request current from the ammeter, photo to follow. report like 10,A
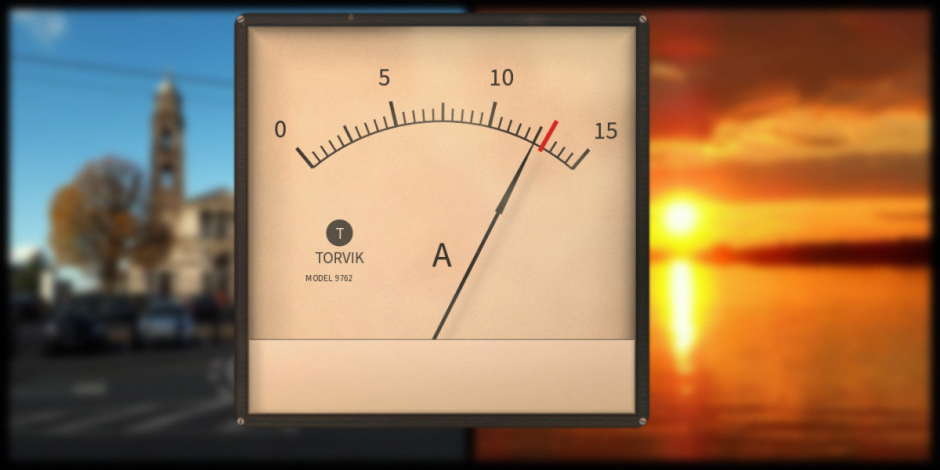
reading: 12.5,A
